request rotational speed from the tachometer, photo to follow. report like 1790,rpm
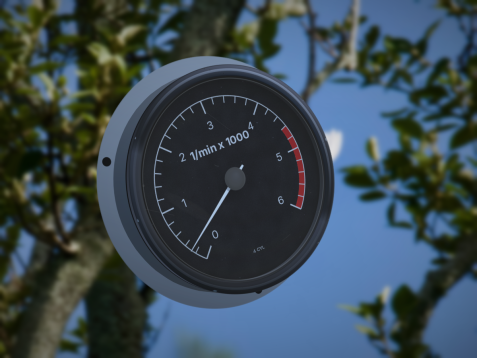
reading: 300,rpm
